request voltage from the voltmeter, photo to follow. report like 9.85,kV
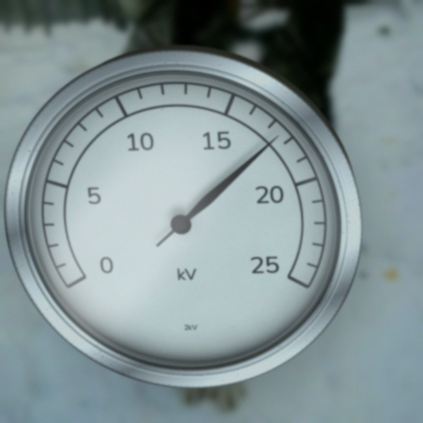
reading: 17.5,kV
